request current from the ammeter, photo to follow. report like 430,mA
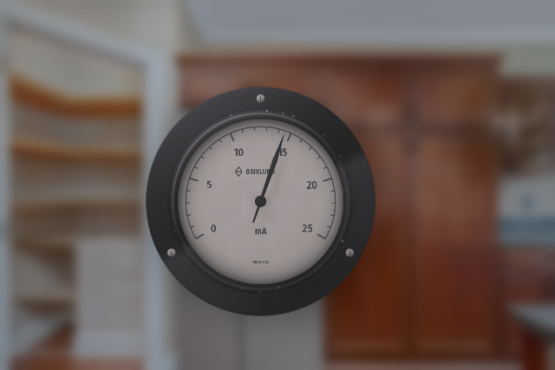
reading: 14.5,mA
